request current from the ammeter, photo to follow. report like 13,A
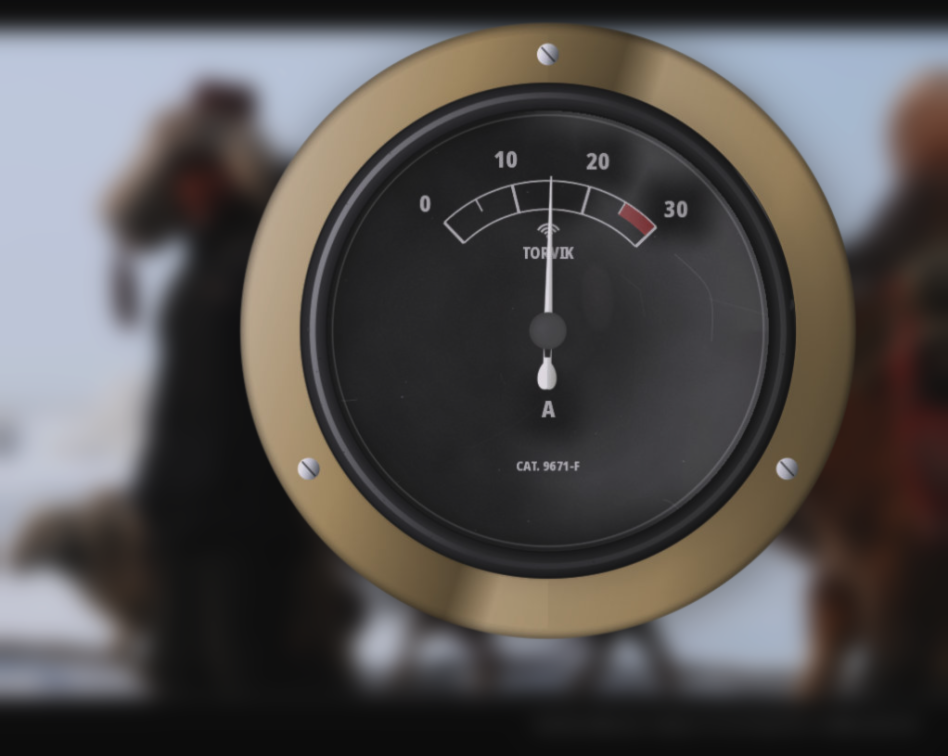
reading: 15,A
